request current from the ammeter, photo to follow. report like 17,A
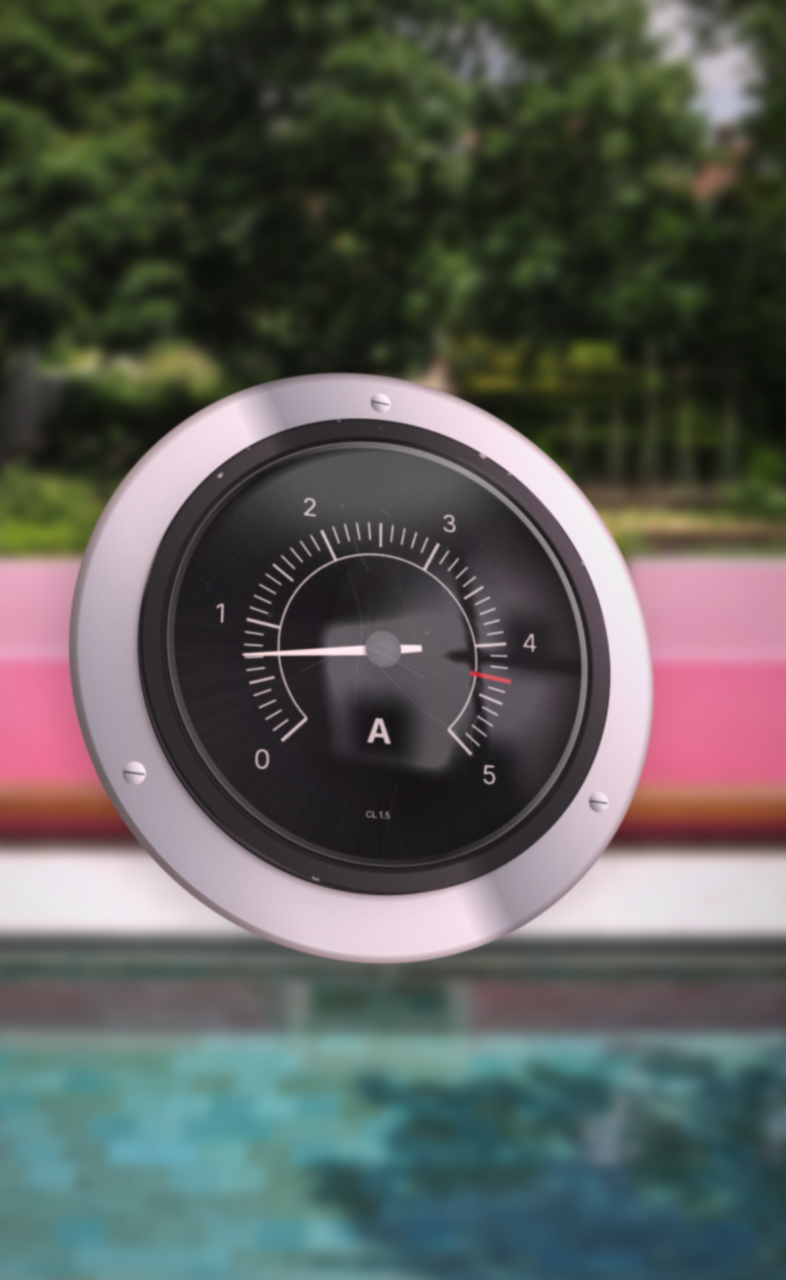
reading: 0.7,A
